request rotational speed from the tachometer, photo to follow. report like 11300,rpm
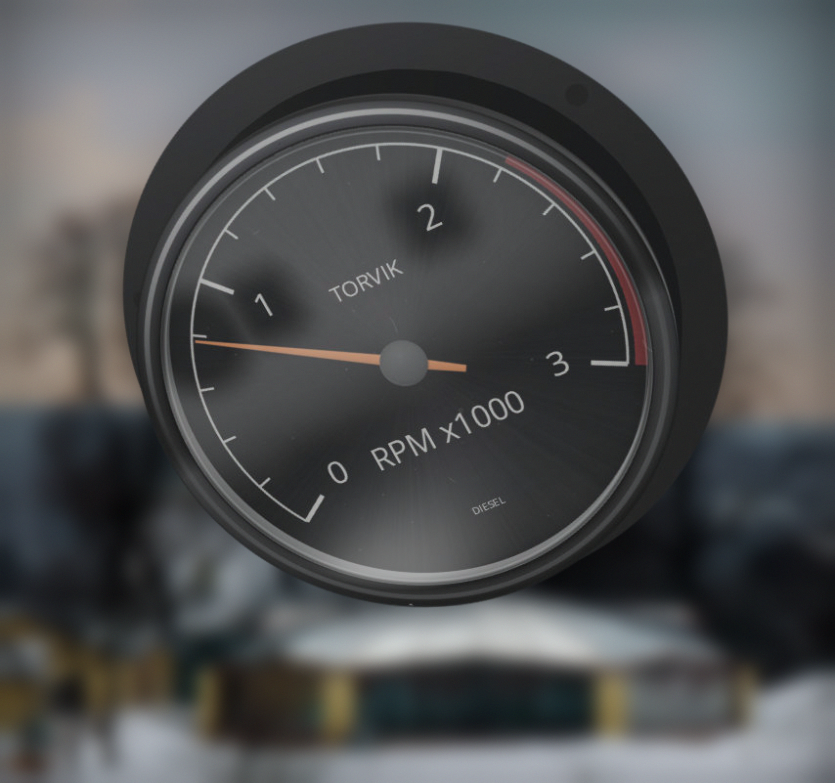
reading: 800,rpm
